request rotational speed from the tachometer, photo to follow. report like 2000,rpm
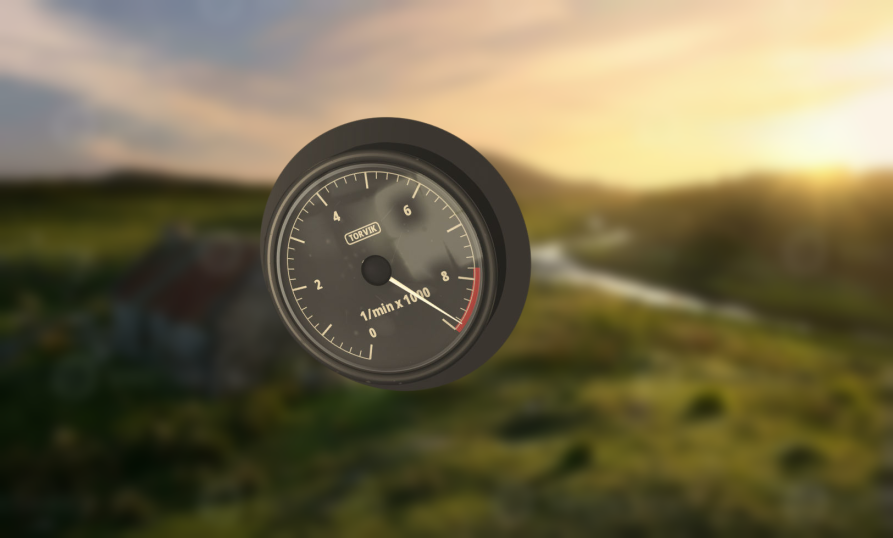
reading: 8800,rpm
